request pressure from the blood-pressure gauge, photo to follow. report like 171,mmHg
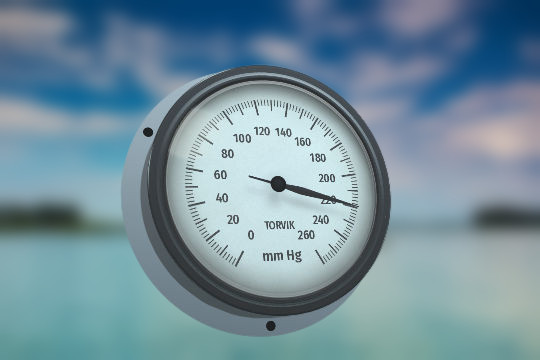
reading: 220,mmHg
